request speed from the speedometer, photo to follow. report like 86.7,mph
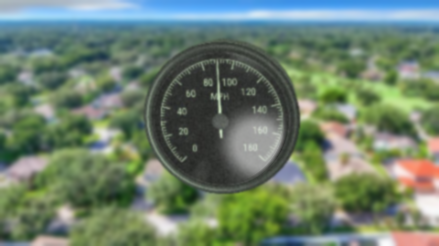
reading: 90,mph
